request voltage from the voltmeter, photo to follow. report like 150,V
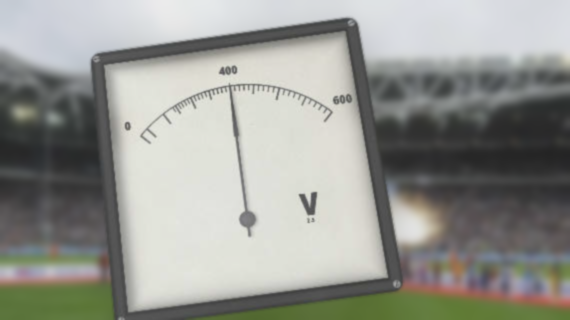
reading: 400,V
